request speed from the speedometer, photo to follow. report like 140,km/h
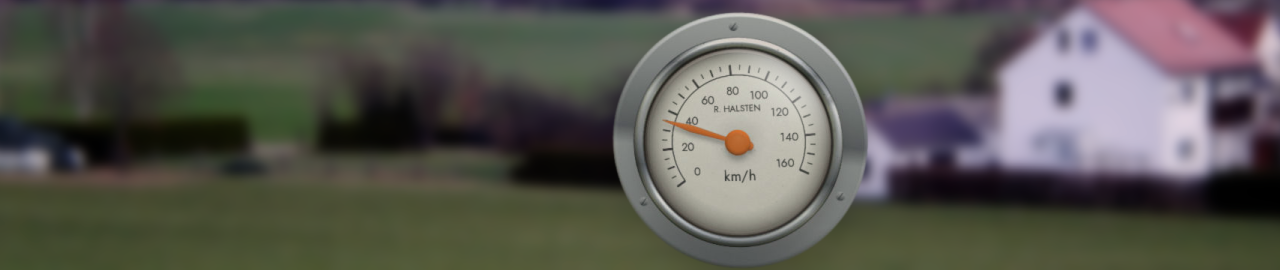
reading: 35,km/h
